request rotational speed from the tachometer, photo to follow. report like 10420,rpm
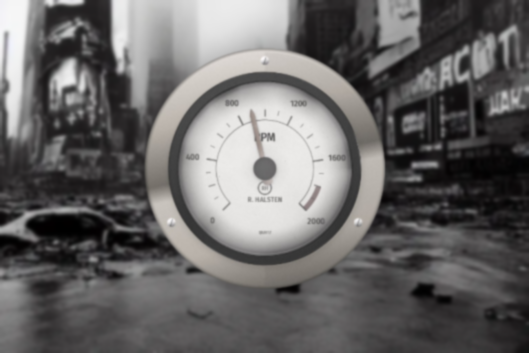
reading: 900,rpm
